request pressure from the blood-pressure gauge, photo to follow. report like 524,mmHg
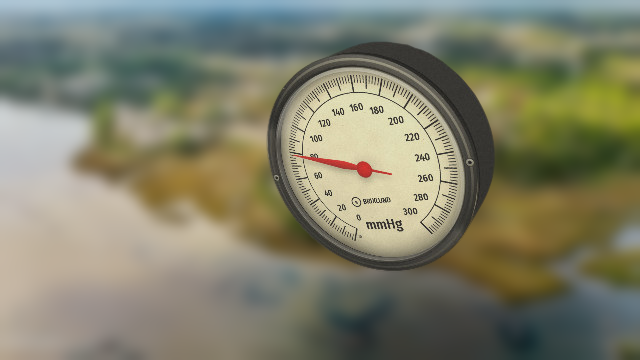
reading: 80,mmHg
